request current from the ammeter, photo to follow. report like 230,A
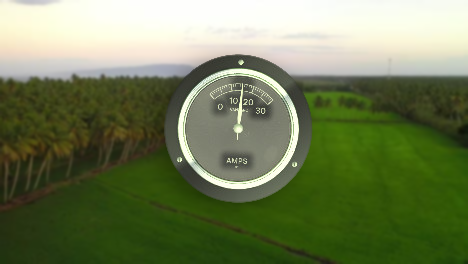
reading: 15,A
